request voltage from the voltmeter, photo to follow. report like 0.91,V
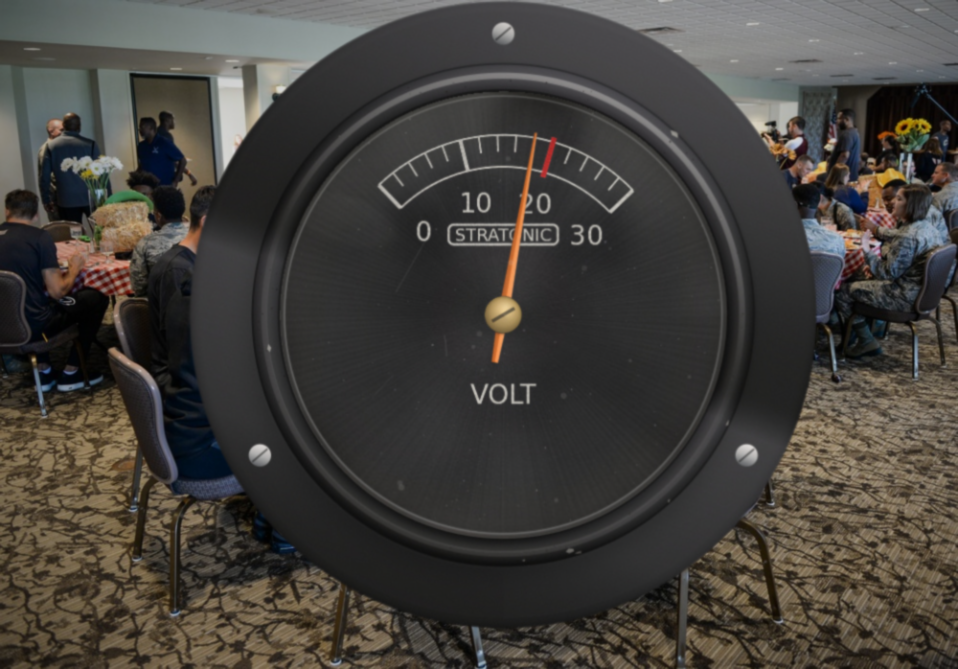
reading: 18,V
